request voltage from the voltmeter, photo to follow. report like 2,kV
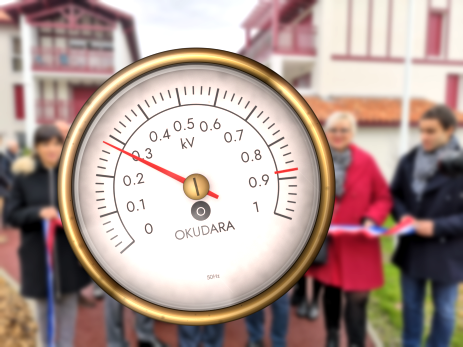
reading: 0.28,kV
